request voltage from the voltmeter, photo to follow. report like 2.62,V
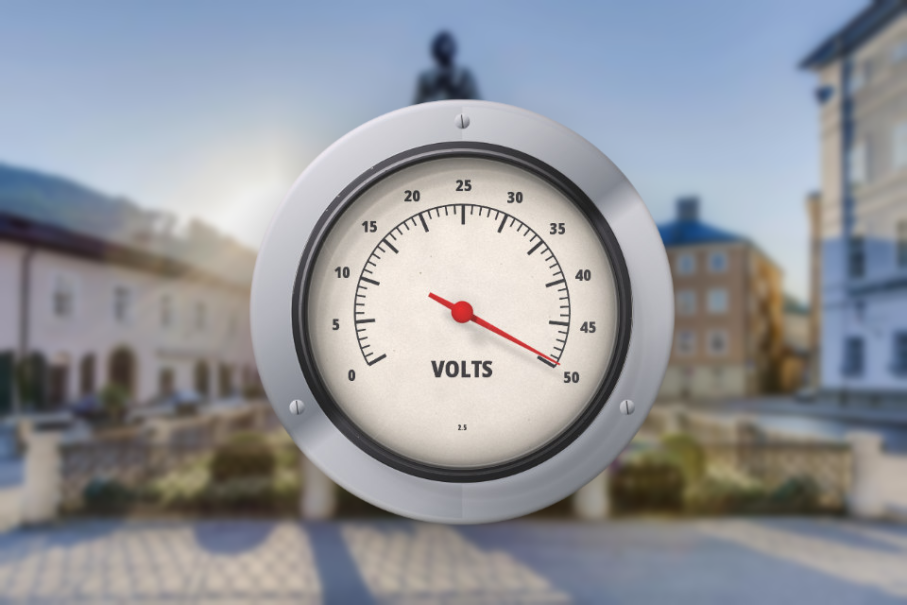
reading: 49.5,V
